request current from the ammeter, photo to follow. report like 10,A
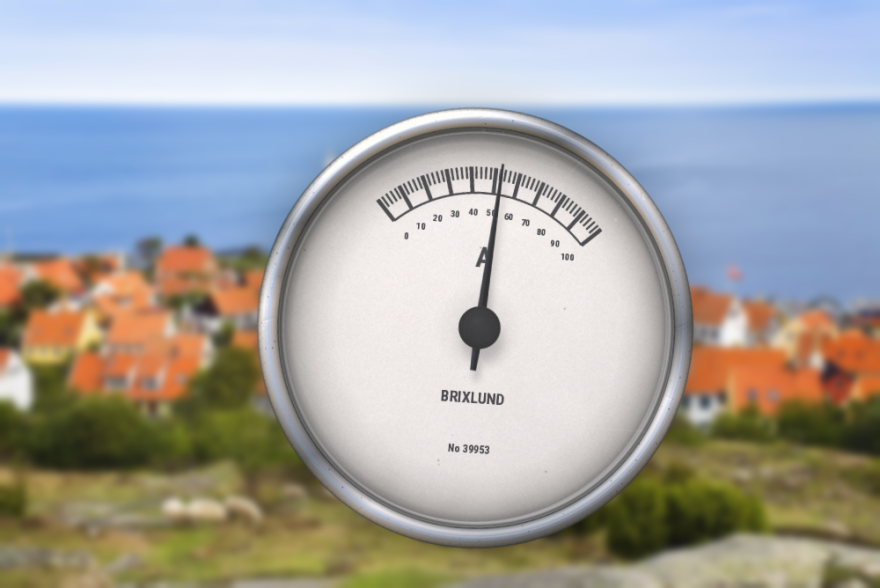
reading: 52,A
